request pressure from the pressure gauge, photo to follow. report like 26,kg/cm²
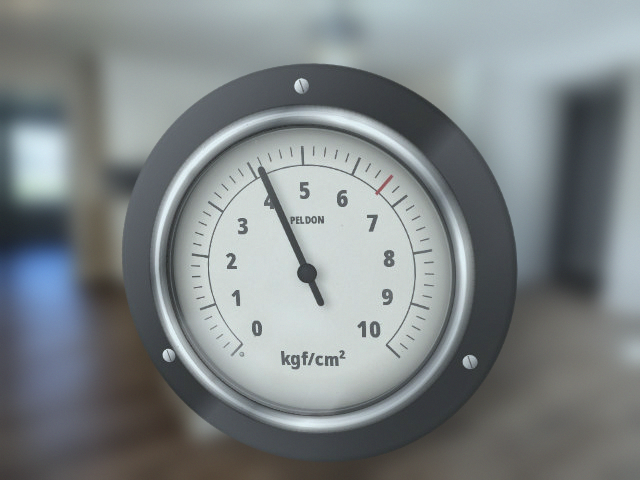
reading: 4.2,kg/cm²
